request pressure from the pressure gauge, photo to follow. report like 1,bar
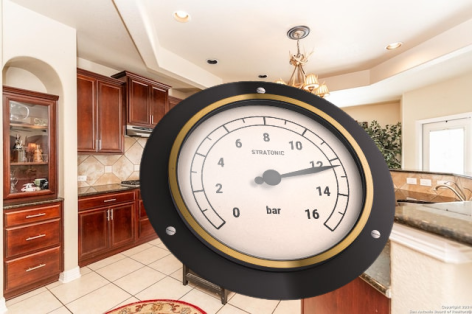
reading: 12.5,bar
